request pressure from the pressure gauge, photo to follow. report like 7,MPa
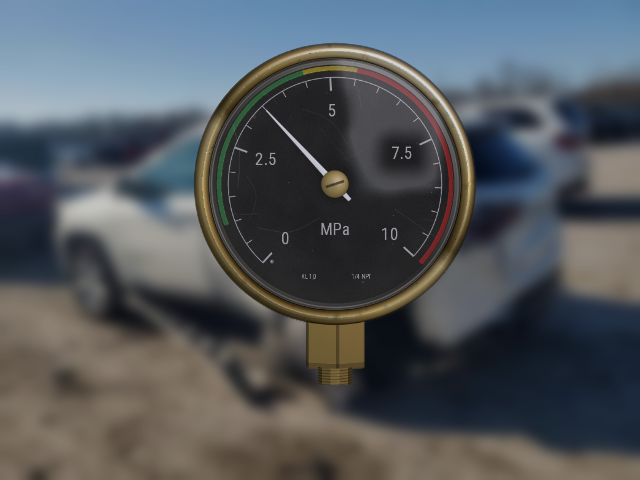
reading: 3.5,MPa
